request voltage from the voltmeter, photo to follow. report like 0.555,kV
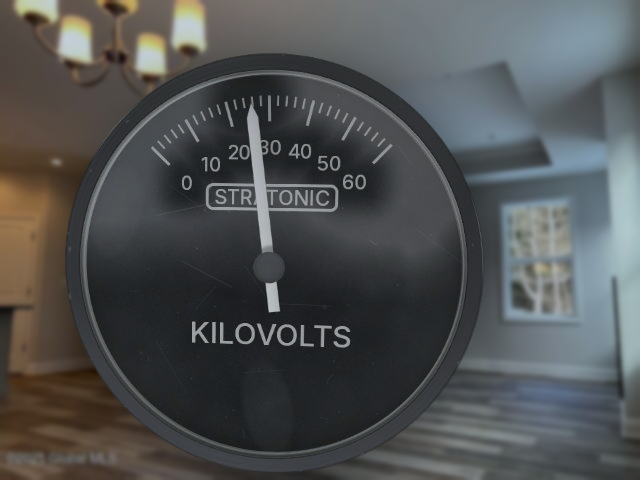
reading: 26,kV
